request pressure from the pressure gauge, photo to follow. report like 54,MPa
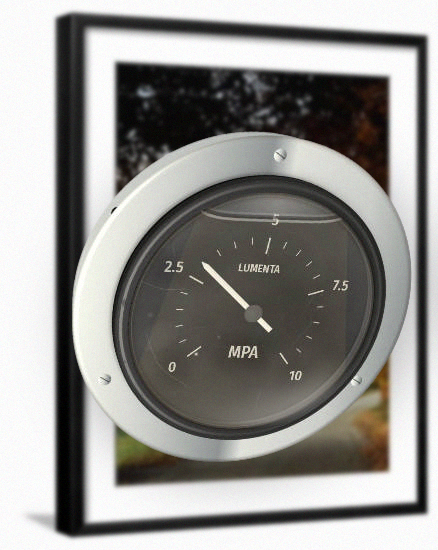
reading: 3,MPa
